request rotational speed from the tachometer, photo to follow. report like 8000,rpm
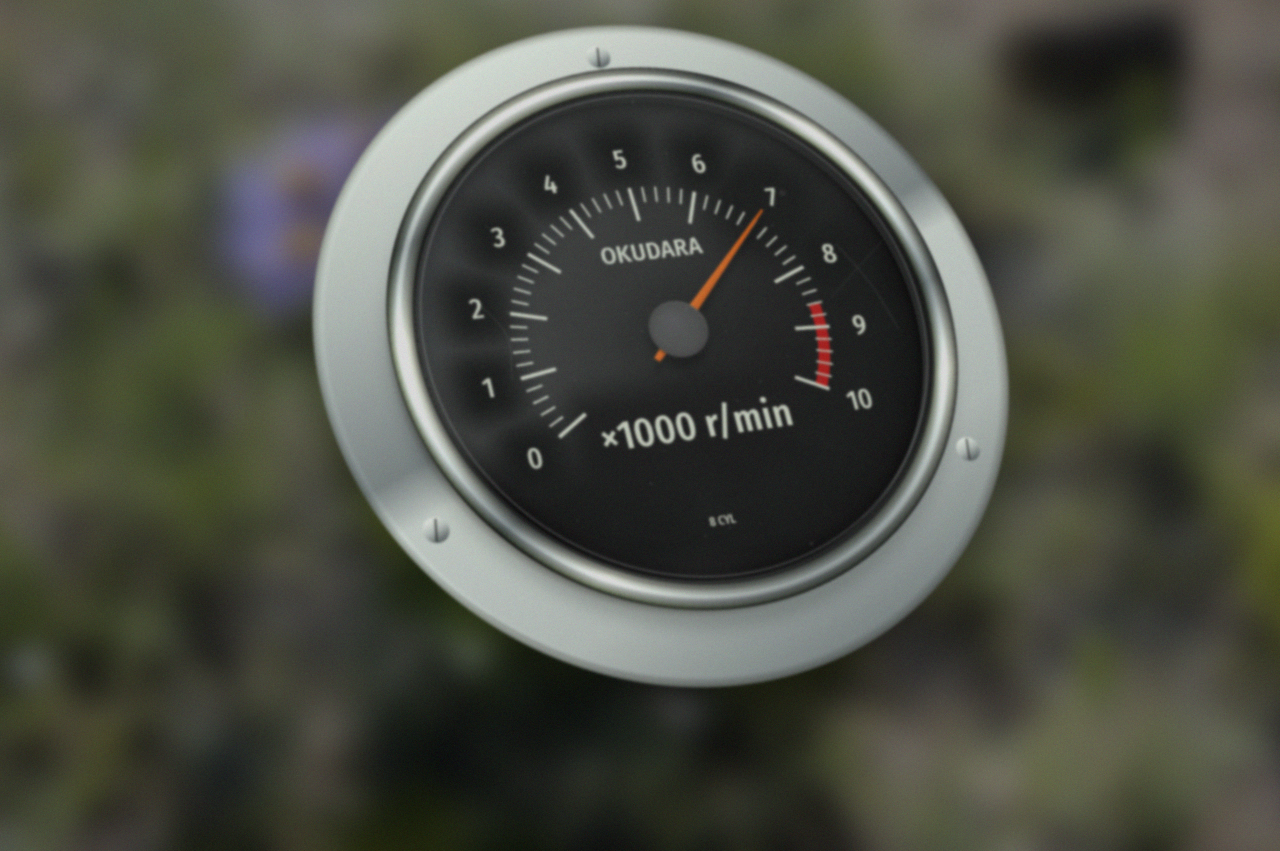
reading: 7000,rpm
